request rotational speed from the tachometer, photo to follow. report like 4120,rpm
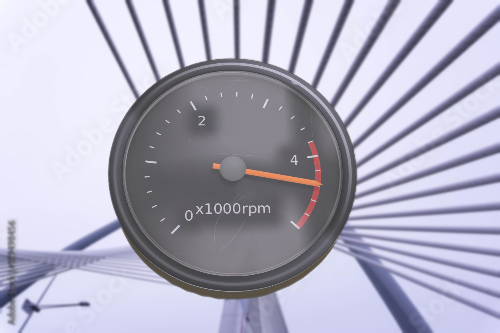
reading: 4400,rpm
